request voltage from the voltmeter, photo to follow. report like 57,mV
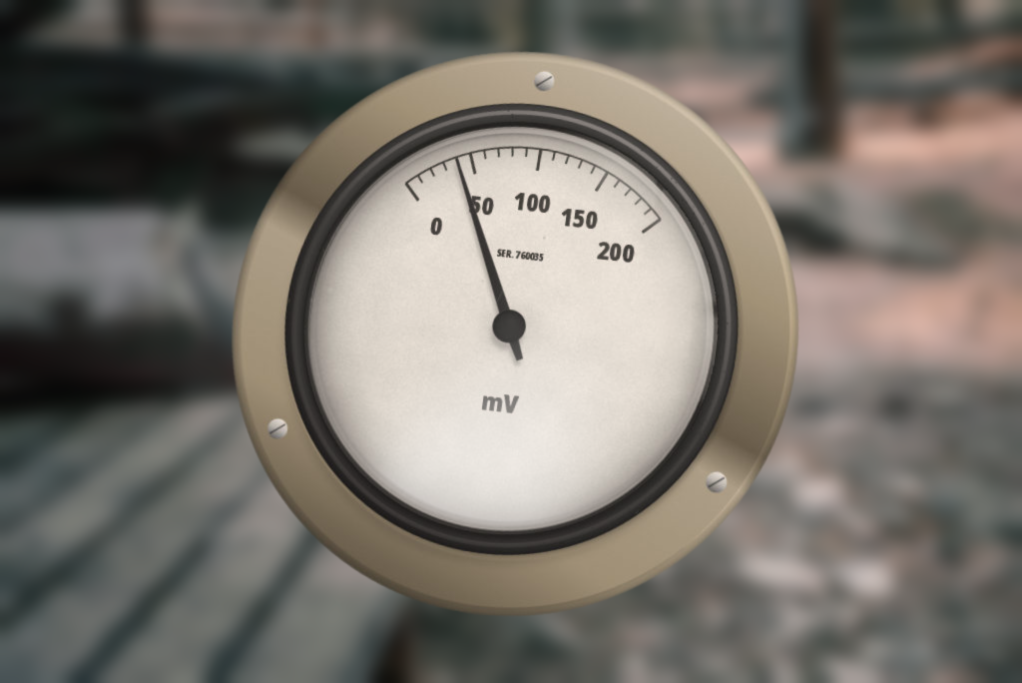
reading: 40,mV
